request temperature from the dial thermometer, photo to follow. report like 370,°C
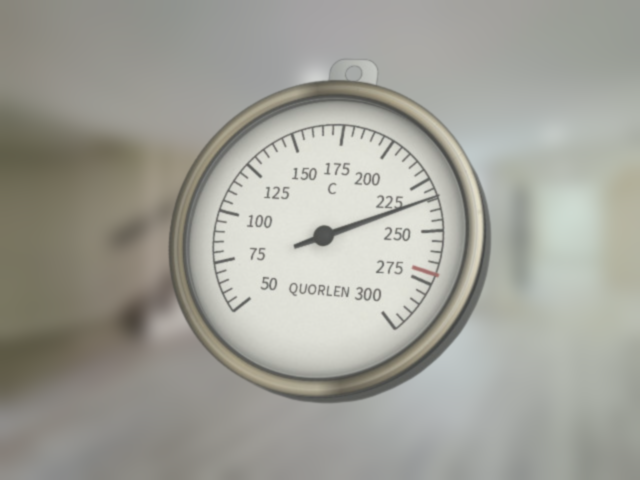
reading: 235,°C
